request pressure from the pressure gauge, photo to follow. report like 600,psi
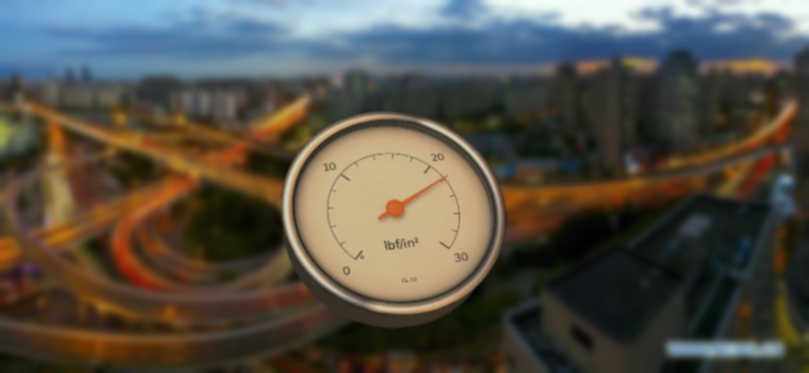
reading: 22,psi
